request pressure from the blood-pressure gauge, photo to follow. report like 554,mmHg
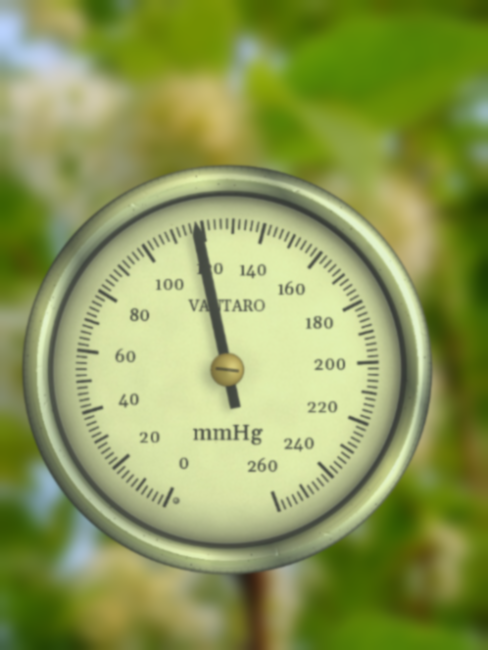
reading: 118,mmHg
